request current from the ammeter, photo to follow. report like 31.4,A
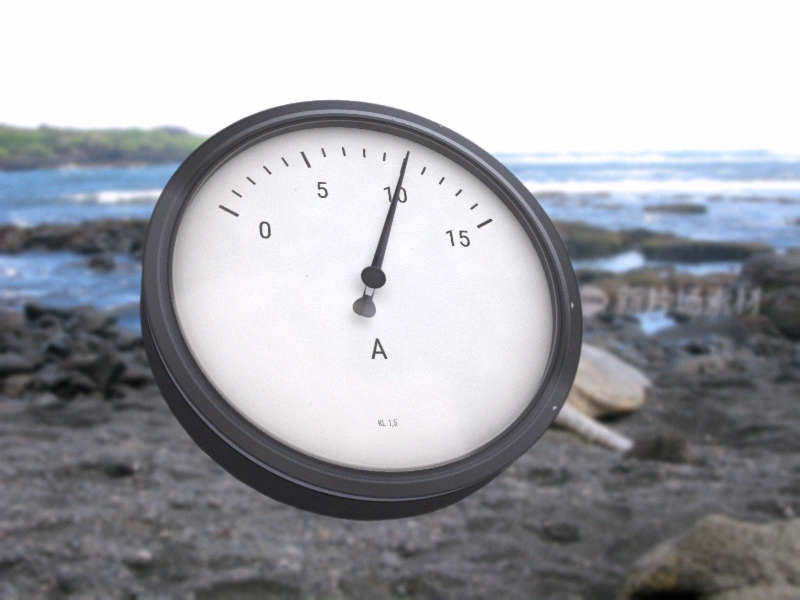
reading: 10,A
